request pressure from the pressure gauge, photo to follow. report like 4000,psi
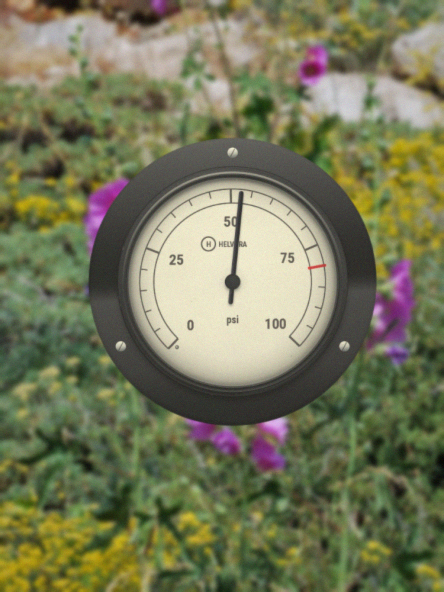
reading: 52.5,psi
